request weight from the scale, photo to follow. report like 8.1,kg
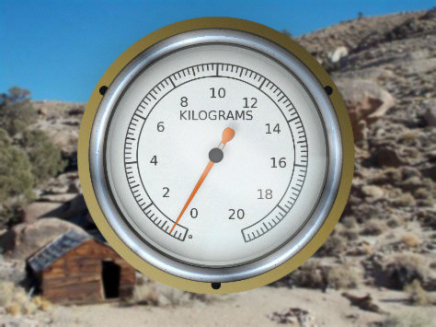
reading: 0.6,kg
